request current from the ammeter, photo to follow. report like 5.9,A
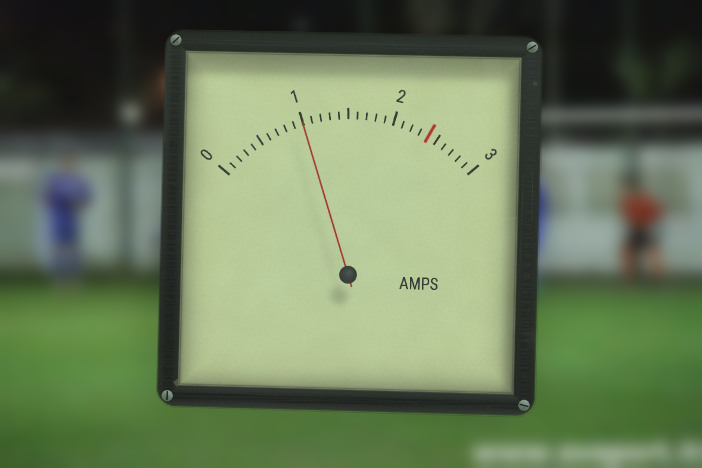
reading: 1,A
